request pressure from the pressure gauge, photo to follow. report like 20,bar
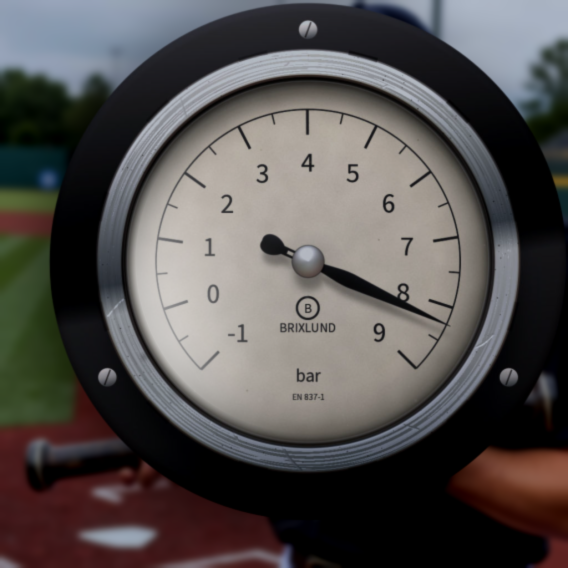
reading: 8.25,bar
